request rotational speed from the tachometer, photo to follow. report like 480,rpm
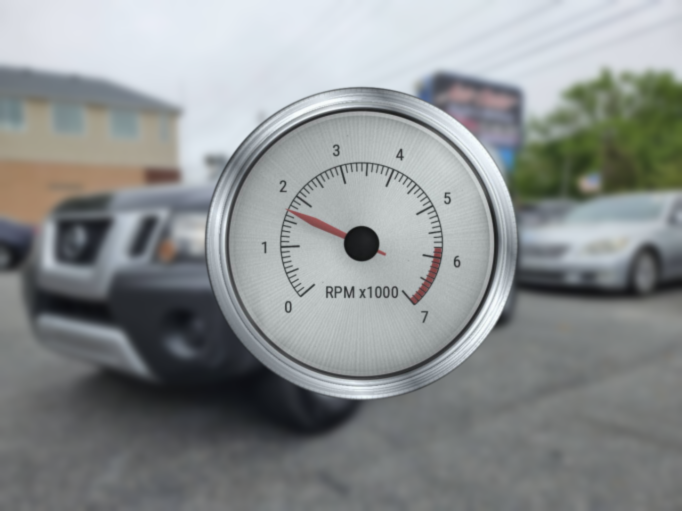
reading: 1700,rpm
